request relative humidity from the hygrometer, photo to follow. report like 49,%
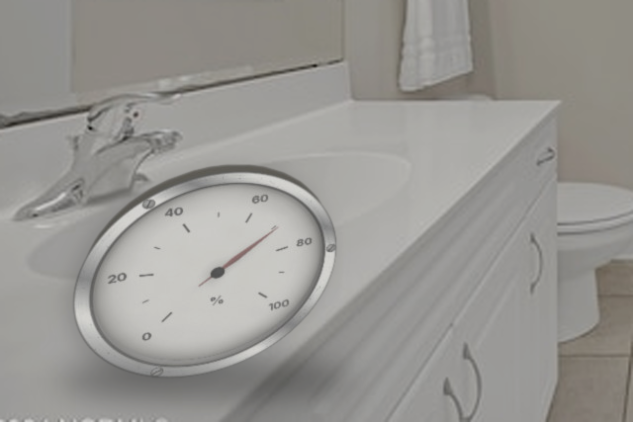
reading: 70,%
